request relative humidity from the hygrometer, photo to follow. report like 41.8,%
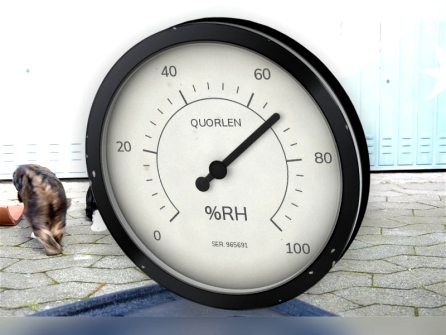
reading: 68,%
